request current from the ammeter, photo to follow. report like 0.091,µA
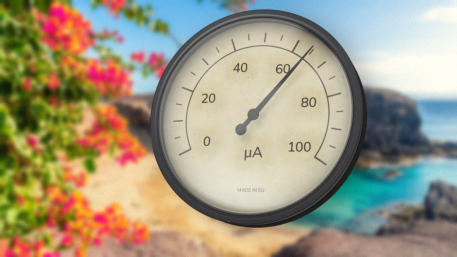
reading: 65,µA
